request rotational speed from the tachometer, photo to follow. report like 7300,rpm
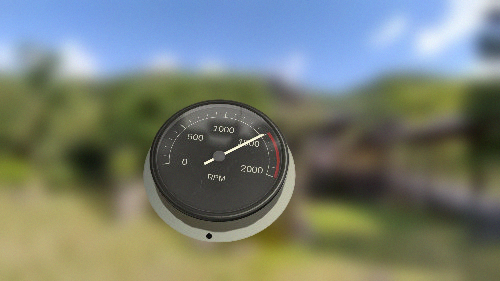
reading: 1500,rpm
